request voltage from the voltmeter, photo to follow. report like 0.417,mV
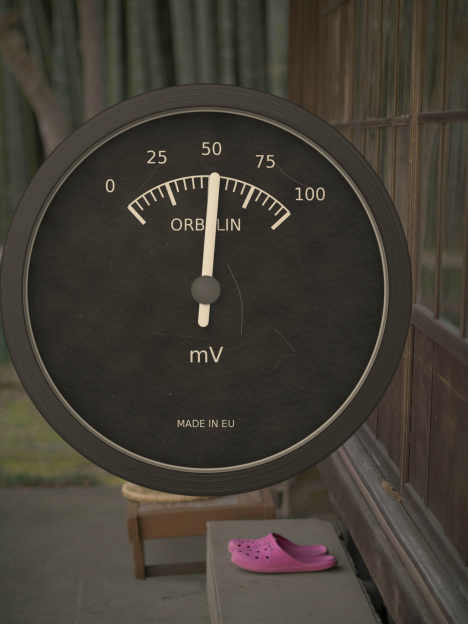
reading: 52.5,mV
